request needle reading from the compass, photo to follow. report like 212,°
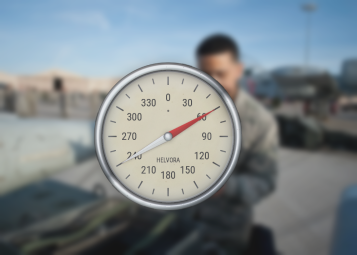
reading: 60,°
